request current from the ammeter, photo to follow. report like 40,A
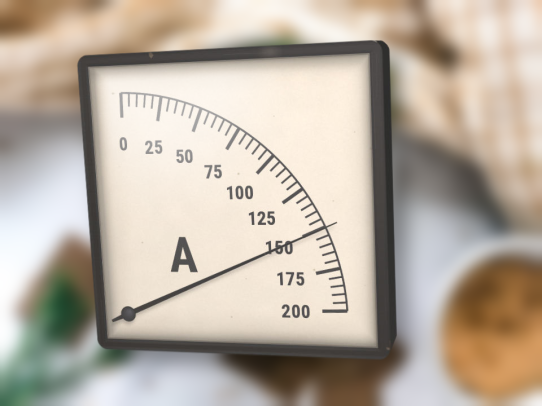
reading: 150,A
